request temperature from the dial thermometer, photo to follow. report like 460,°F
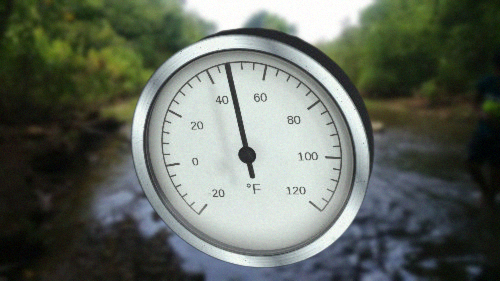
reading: 48,°F
